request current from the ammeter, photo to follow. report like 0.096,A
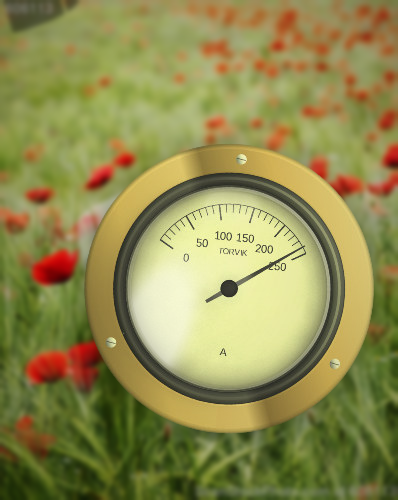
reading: 240,A
